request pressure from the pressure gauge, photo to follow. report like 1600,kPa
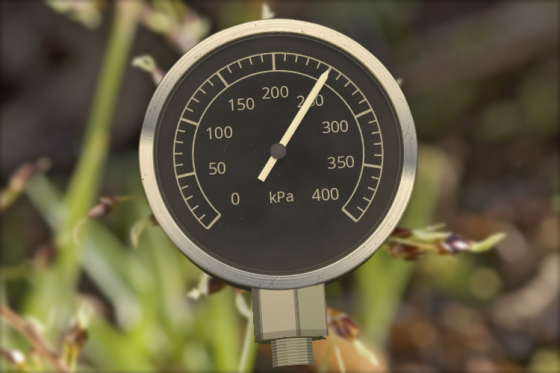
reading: 250,kPa
